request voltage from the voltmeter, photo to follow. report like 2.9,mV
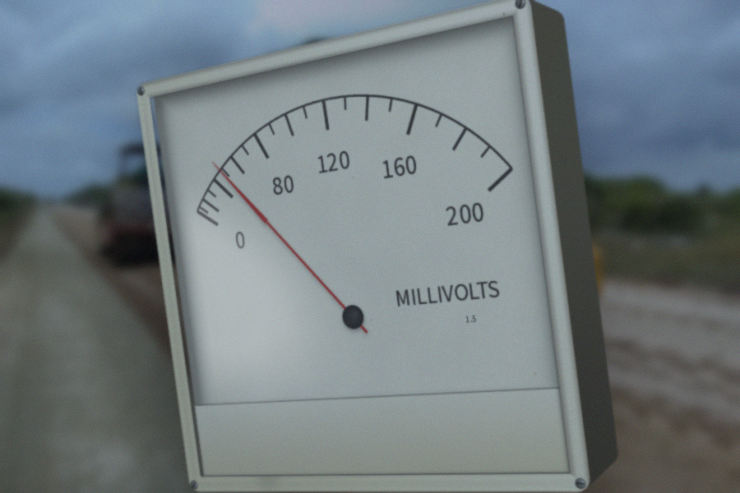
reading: 50,mV
